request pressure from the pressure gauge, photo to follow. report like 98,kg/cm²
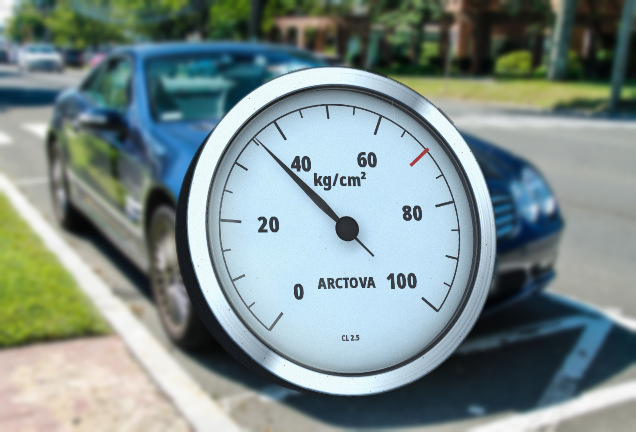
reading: 35,kg/cm²
